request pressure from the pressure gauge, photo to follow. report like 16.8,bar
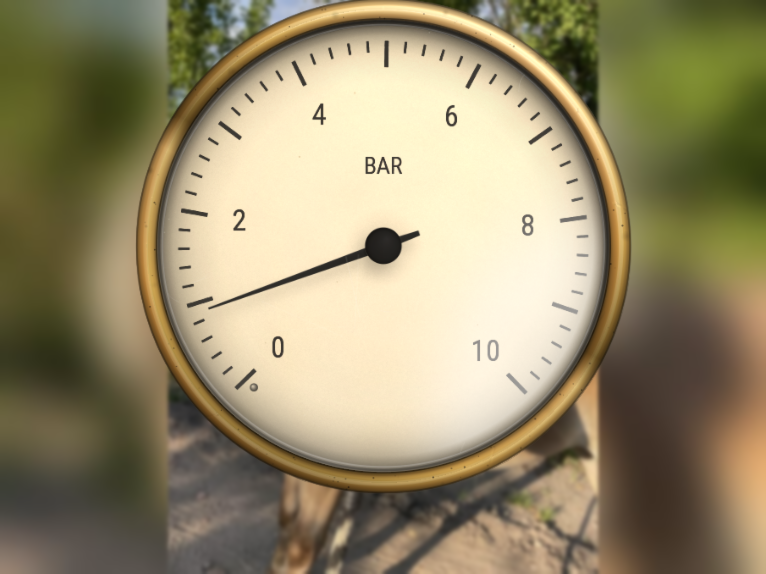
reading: 0.9,bar
